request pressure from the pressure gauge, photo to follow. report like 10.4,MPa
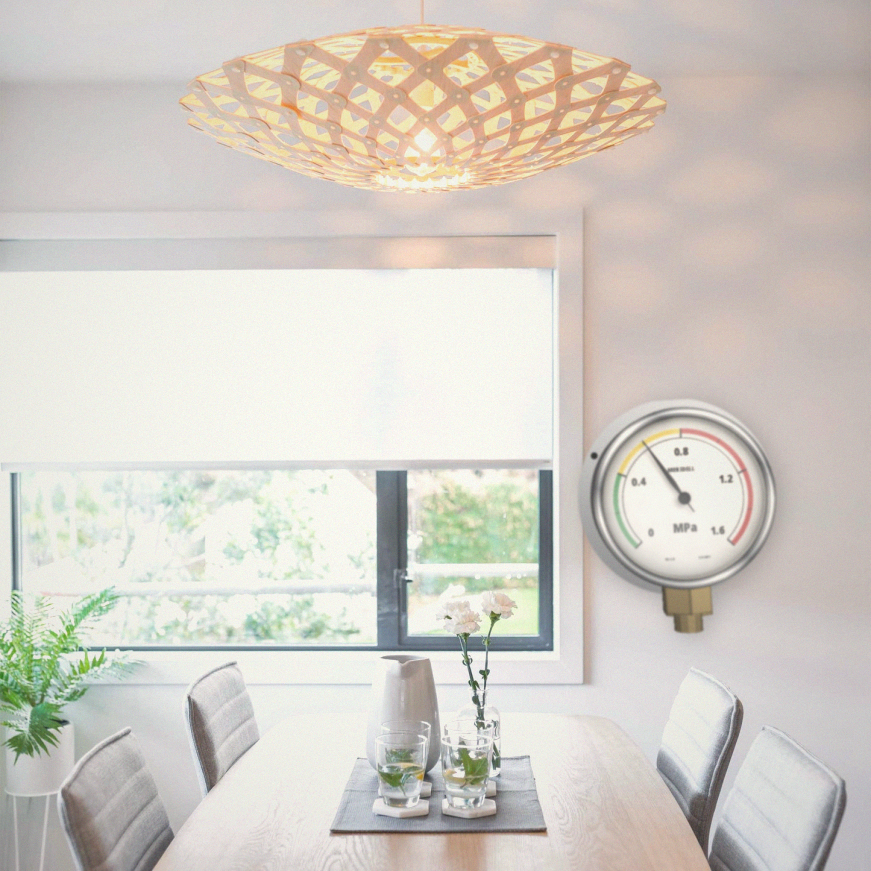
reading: 0.6,MPa
